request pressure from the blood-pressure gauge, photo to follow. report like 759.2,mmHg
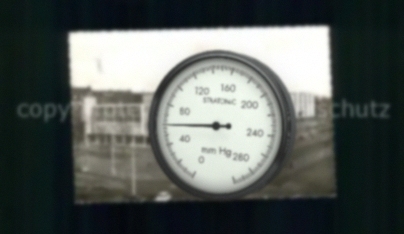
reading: 60,mmHg
